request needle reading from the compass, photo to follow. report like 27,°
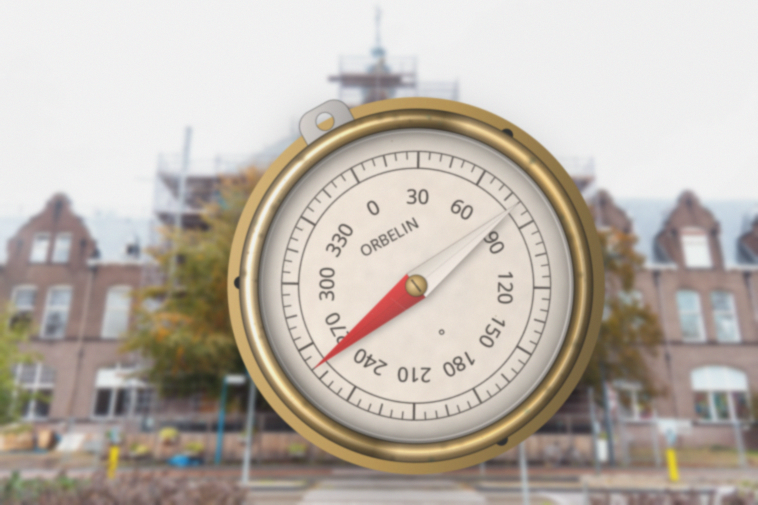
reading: 260,°
